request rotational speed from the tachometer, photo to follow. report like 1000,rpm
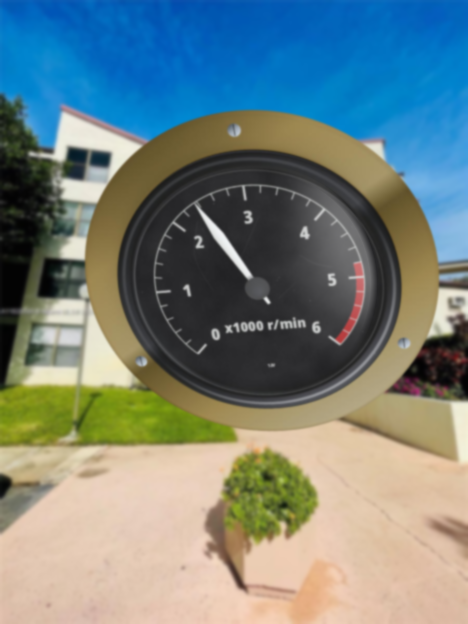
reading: 2400,rpm
